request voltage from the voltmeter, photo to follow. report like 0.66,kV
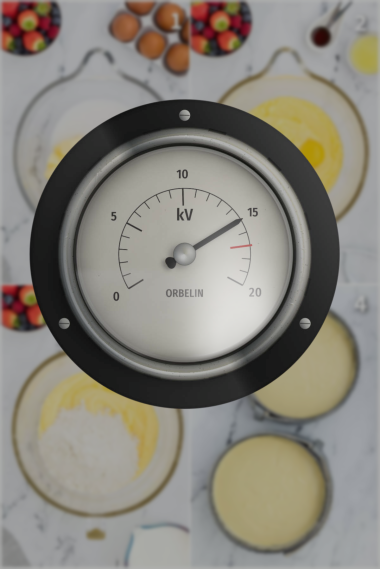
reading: 15,kV
